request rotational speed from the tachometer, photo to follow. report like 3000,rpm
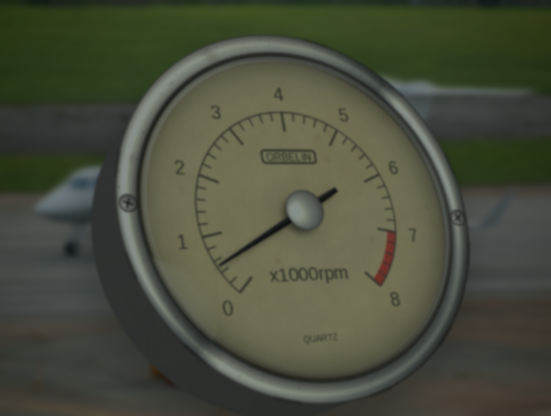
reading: 500,rpm
